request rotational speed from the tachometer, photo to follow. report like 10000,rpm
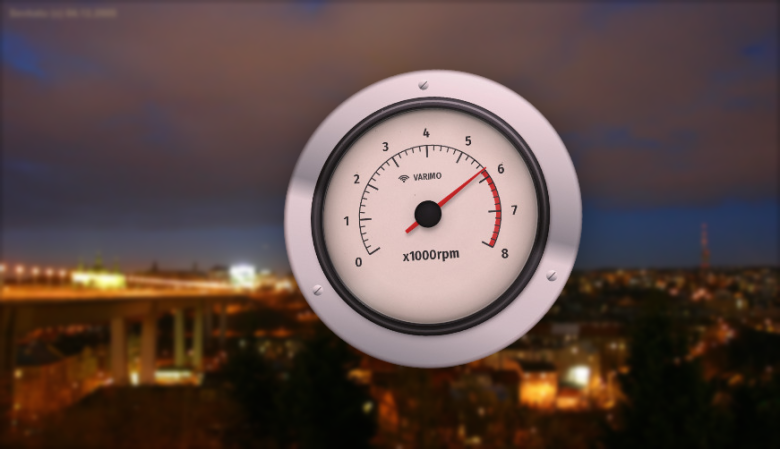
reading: 5800,rpm
